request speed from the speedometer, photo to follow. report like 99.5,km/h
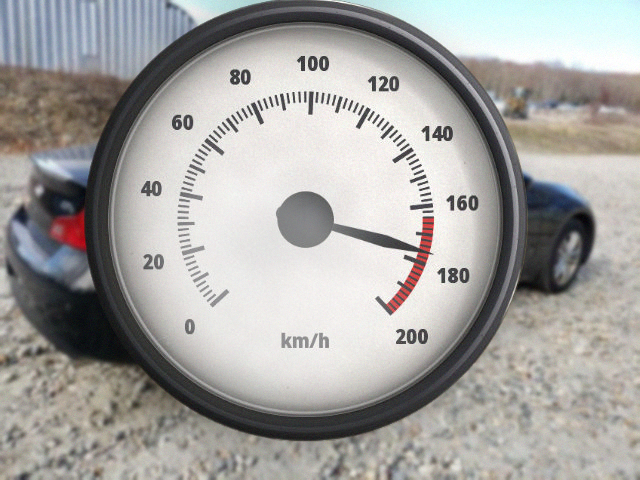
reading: 176,km/h
